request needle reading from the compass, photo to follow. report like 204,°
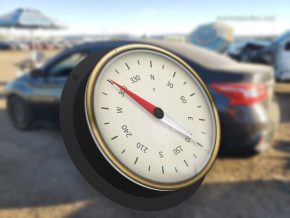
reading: 300,°
